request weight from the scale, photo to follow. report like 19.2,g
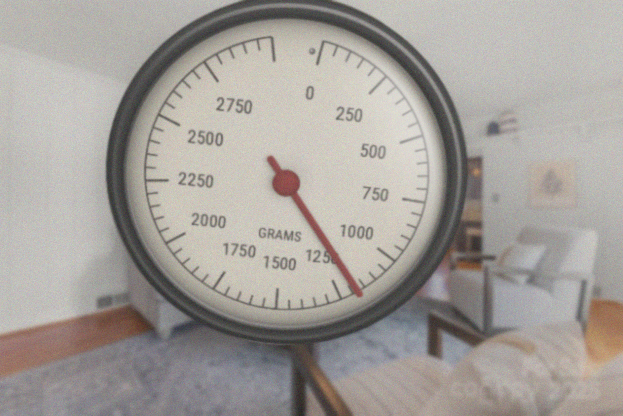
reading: 1175,g
